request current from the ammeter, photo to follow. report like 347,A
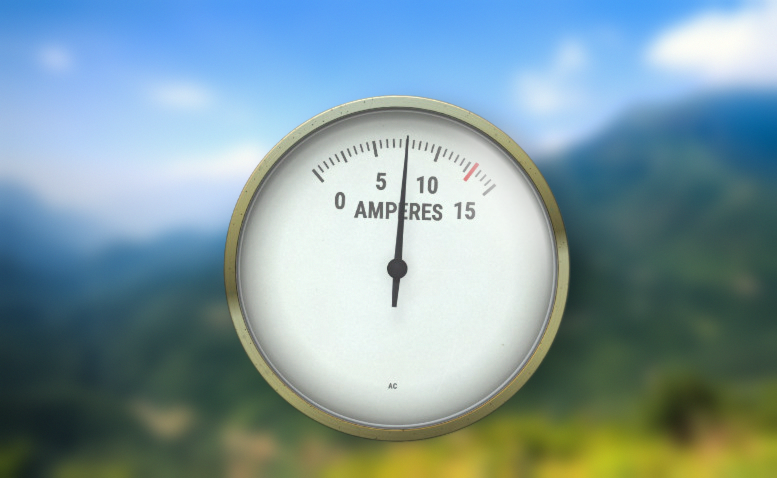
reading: 7.5,A
